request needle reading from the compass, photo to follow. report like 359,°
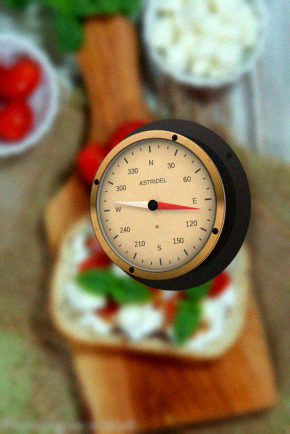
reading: 100,°
